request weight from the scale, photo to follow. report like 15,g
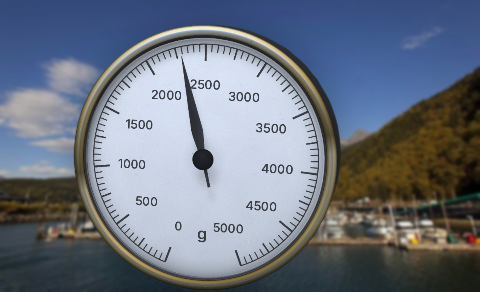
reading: 2300,g
